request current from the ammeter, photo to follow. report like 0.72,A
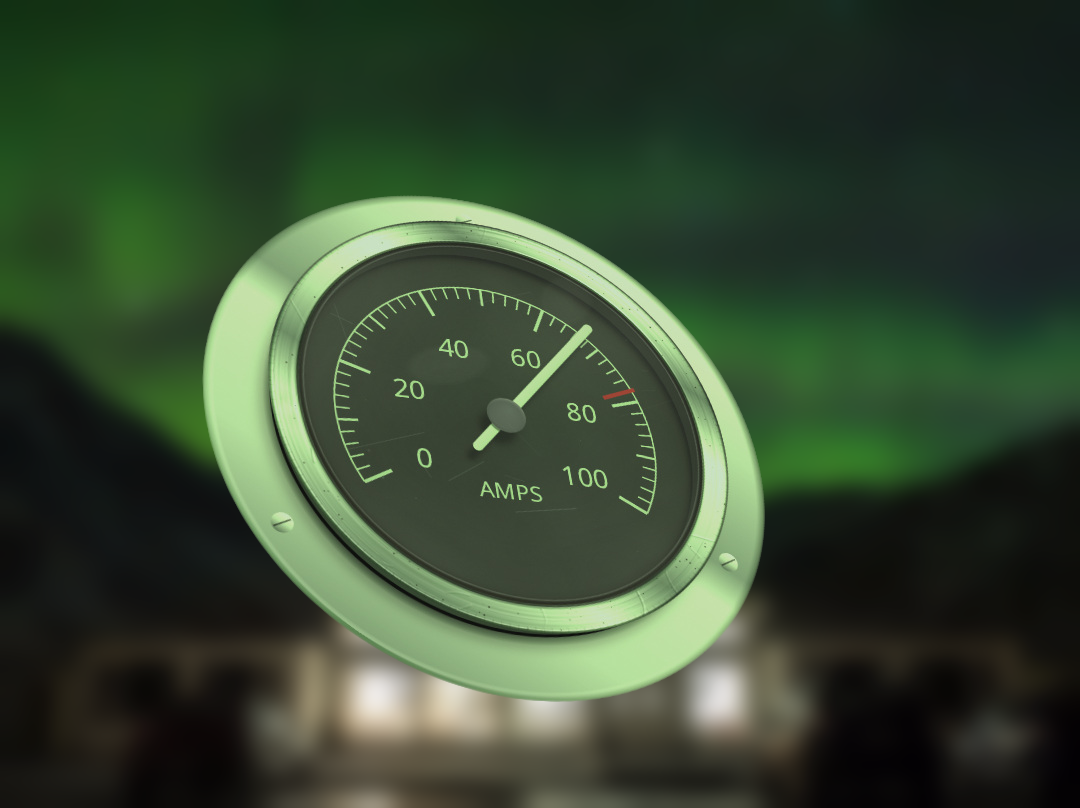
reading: 67,A
